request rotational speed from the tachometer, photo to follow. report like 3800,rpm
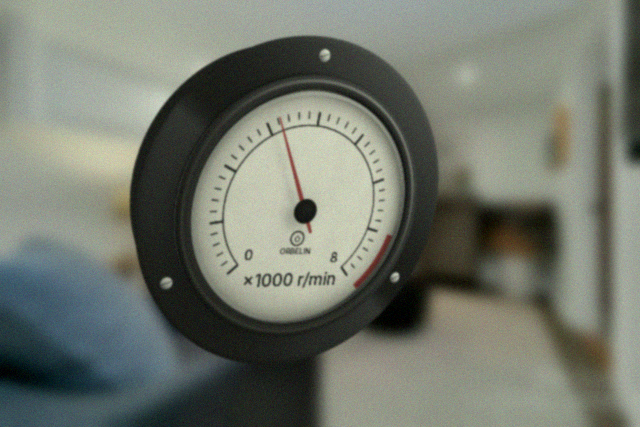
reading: 3200,rpm
